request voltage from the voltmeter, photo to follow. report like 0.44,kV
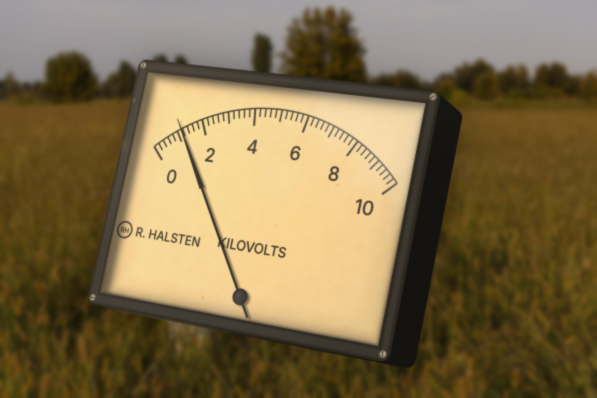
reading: 1.2,kV
